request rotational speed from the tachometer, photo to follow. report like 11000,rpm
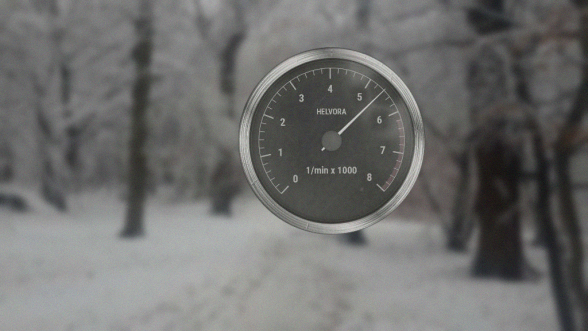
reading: 5400,rpm
